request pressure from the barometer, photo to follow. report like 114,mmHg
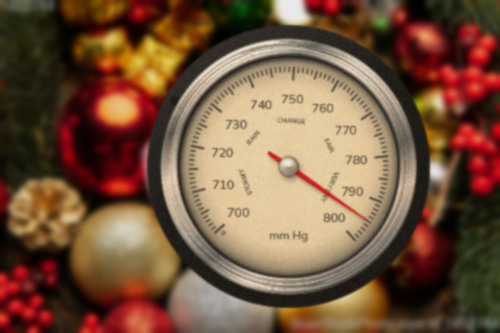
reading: 795,mmHg
